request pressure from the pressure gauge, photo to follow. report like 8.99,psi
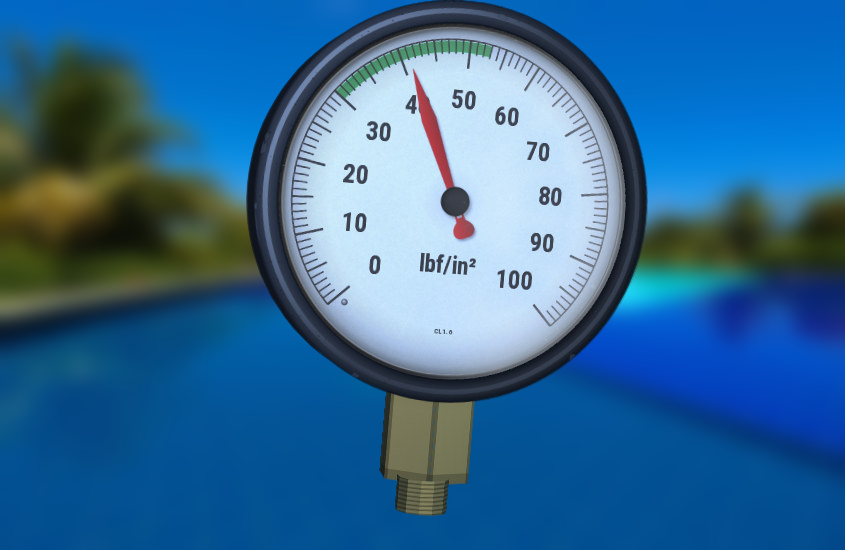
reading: 41,psi
